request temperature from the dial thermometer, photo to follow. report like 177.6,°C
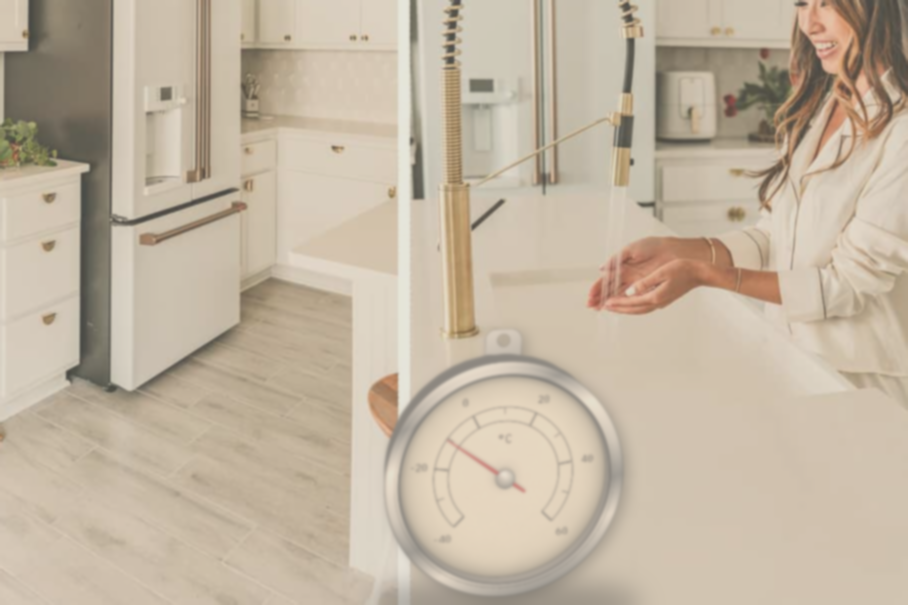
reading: -10,°C
